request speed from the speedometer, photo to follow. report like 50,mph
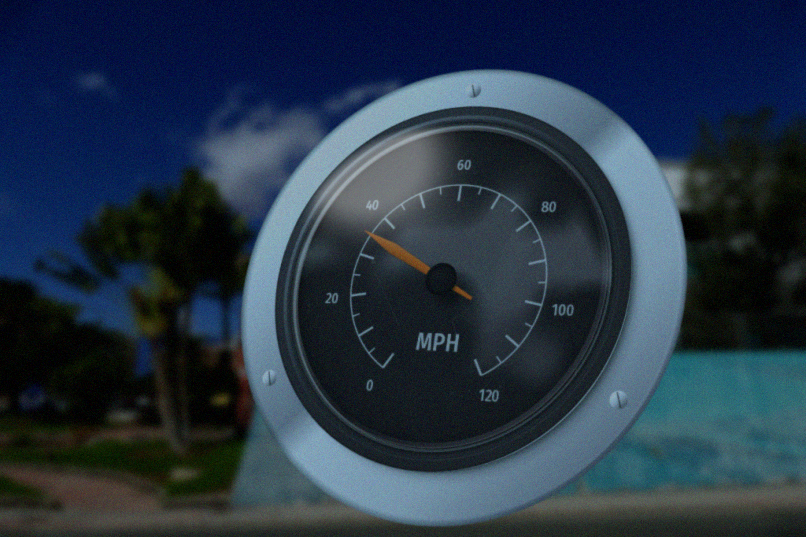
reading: 35,mph
